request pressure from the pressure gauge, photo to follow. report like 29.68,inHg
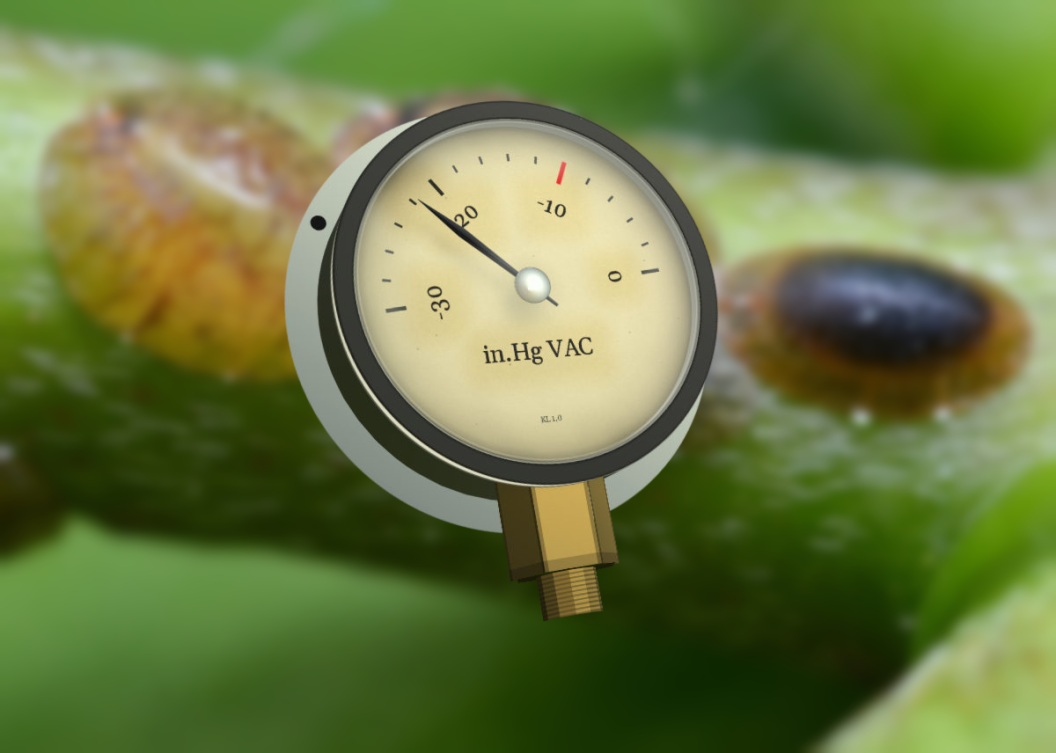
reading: -22,inHg
